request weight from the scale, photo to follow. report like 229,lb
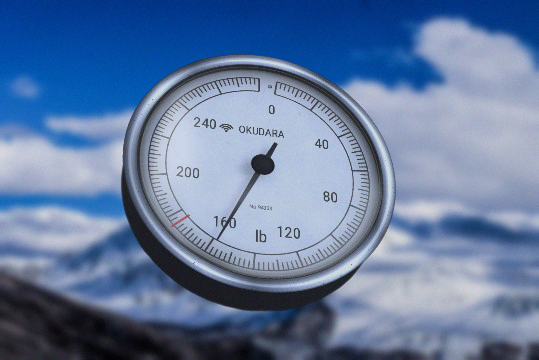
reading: 158,lb
